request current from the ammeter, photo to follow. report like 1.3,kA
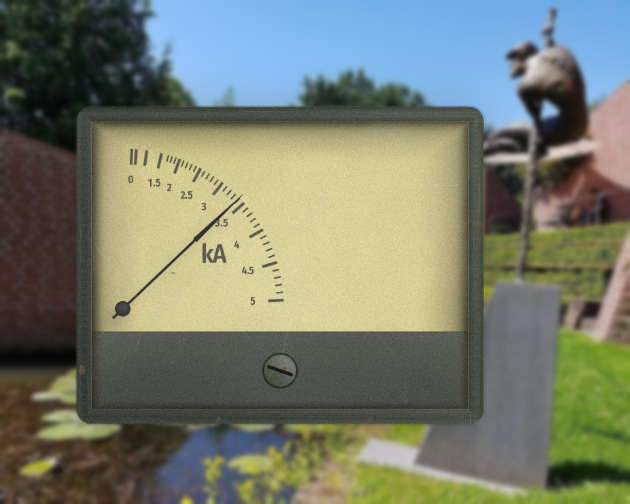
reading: 3.4,kA
